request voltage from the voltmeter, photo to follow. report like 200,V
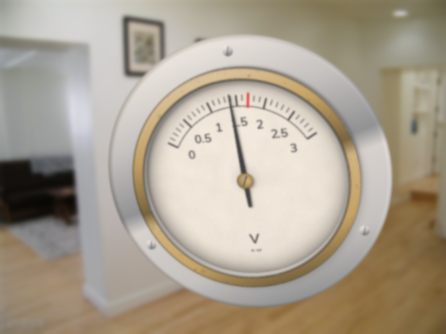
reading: 1.4,V
